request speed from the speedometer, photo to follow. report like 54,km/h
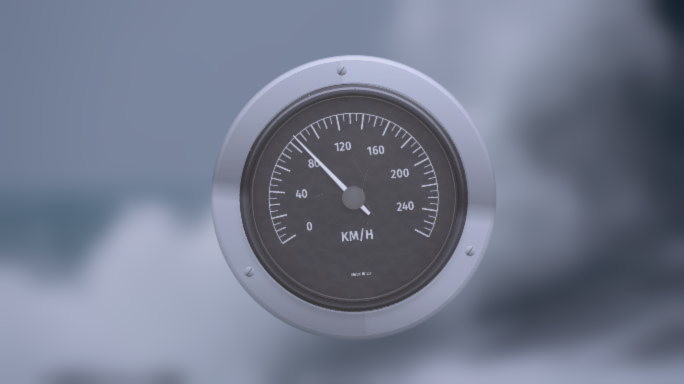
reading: 85,km/h
